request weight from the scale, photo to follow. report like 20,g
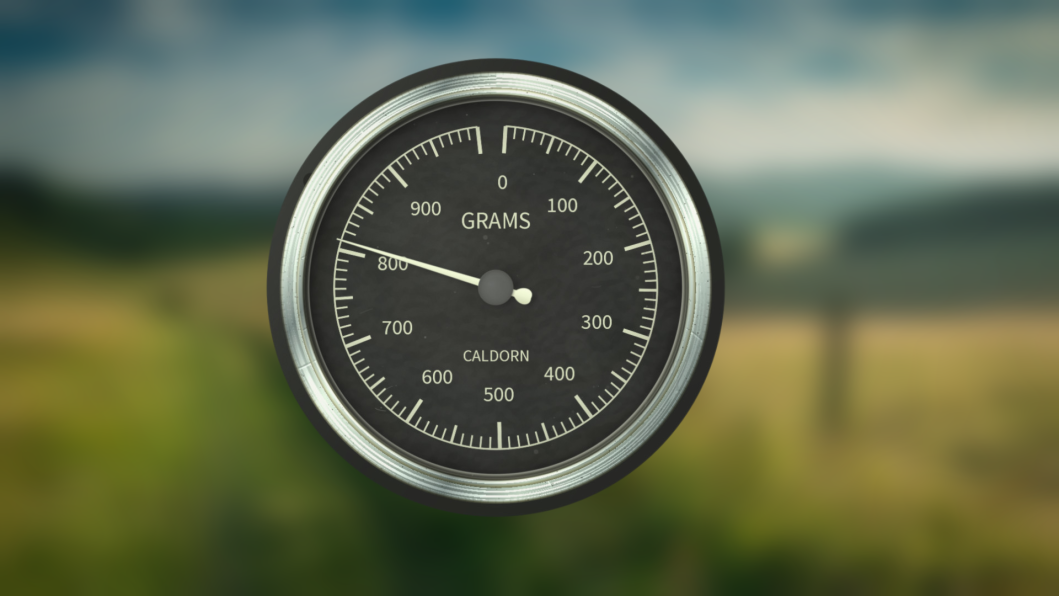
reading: 810,g
